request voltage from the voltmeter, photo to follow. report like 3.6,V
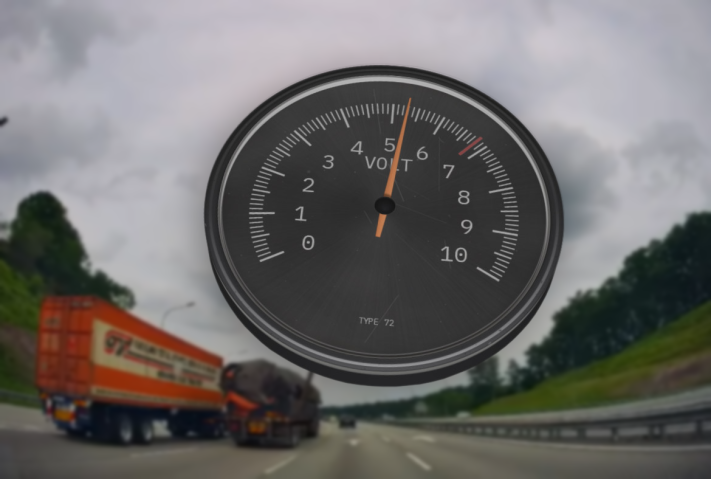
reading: 5.3,V
